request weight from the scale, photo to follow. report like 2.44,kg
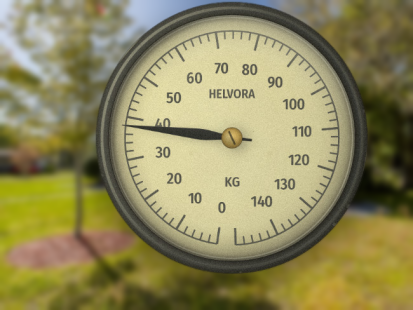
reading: 38,kg
